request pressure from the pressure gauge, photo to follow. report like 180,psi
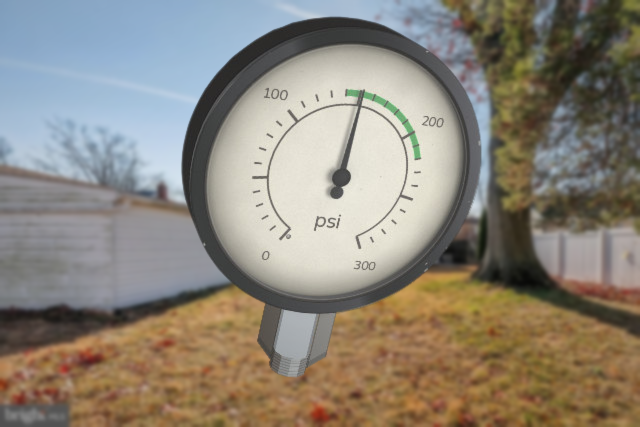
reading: 150,psi
